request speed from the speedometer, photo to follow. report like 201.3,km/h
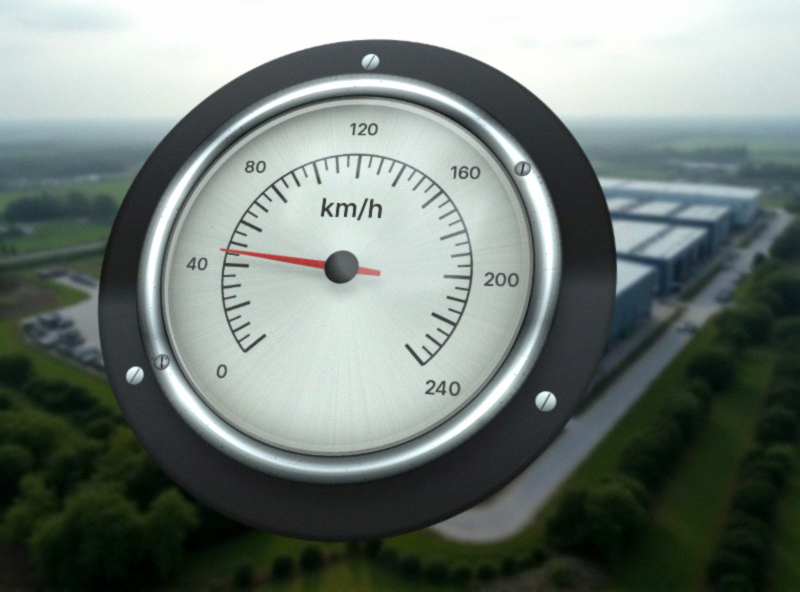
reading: 45,km/h
